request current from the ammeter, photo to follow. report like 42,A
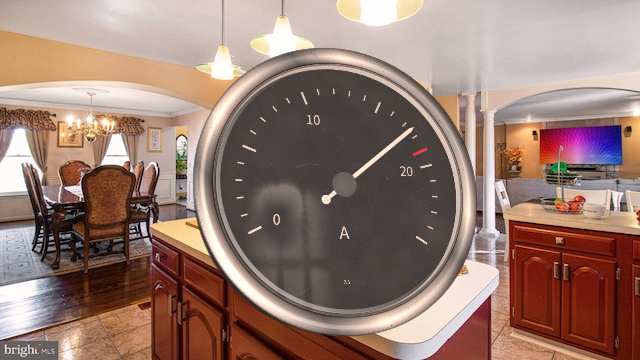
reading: 17.5,A
